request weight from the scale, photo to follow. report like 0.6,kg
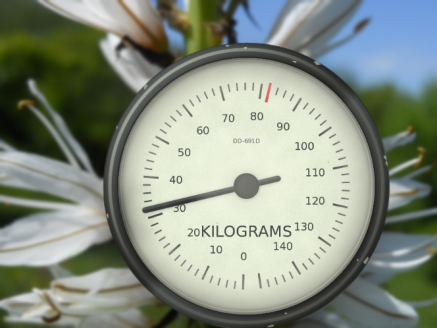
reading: 32,kg
